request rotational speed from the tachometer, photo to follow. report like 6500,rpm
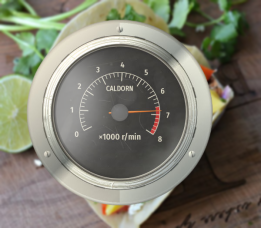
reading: 6800,rpm
